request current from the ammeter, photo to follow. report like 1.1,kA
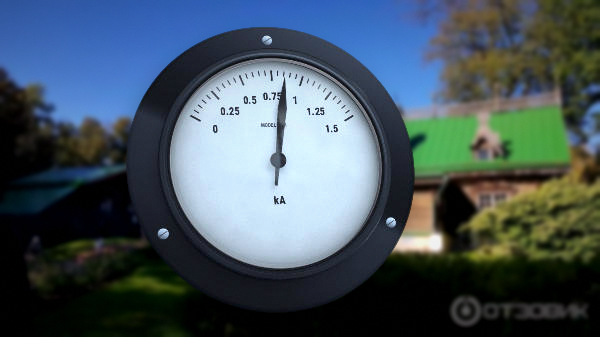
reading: 0.85,kA
